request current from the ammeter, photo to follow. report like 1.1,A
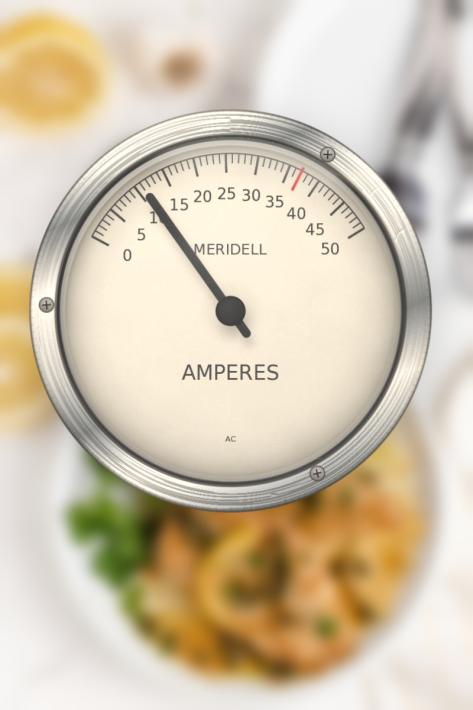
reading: 11,A
